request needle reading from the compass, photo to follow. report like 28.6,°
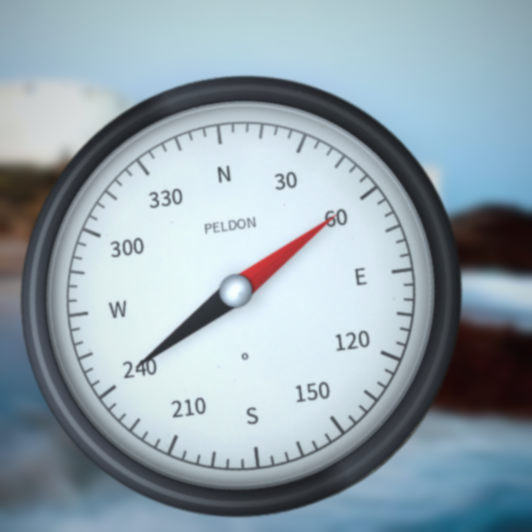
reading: 60,°
